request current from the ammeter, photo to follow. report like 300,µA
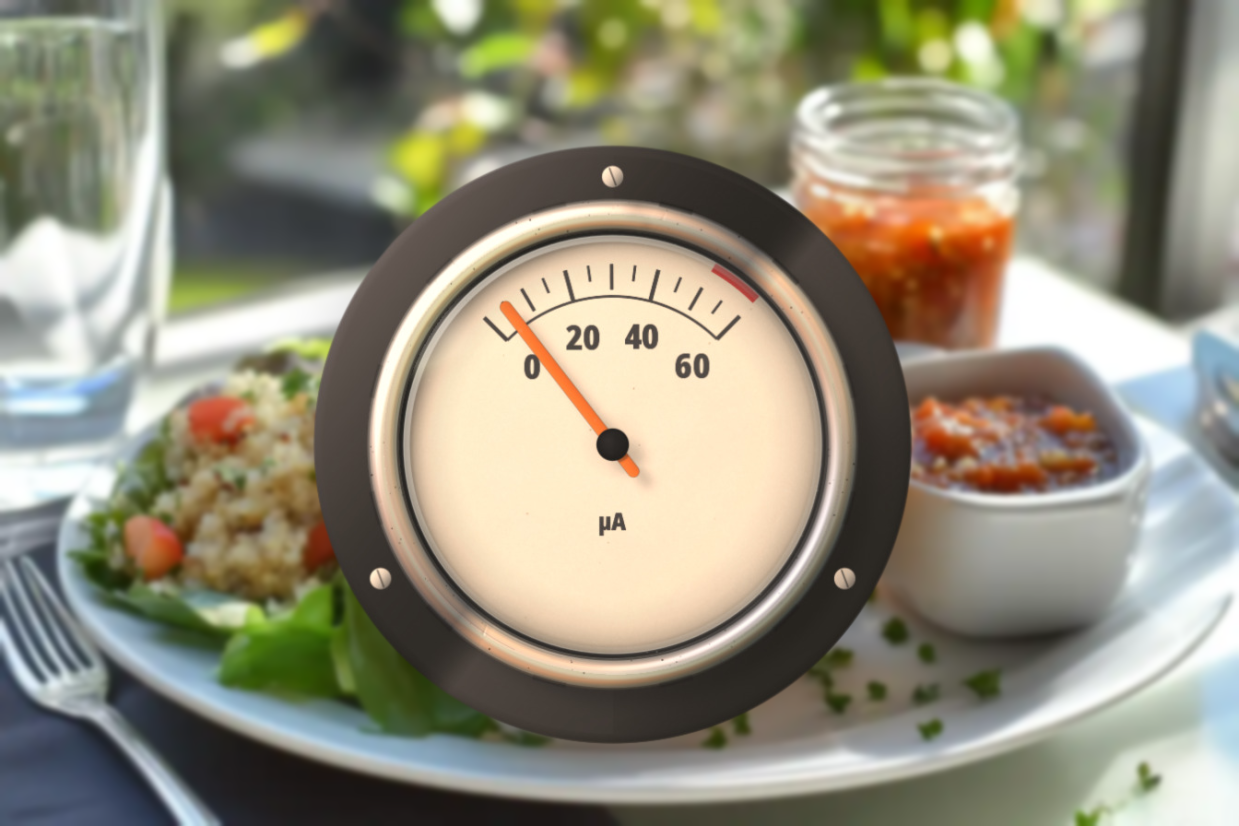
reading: 5,µA
